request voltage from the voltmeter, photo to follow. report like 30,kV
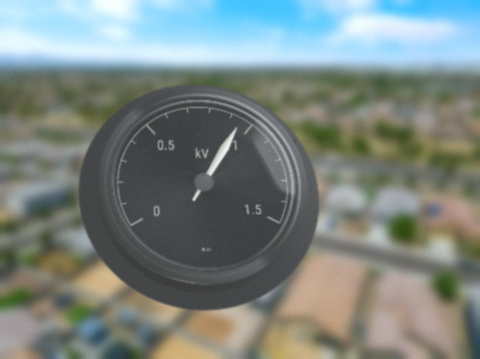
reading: 0.95,kV
